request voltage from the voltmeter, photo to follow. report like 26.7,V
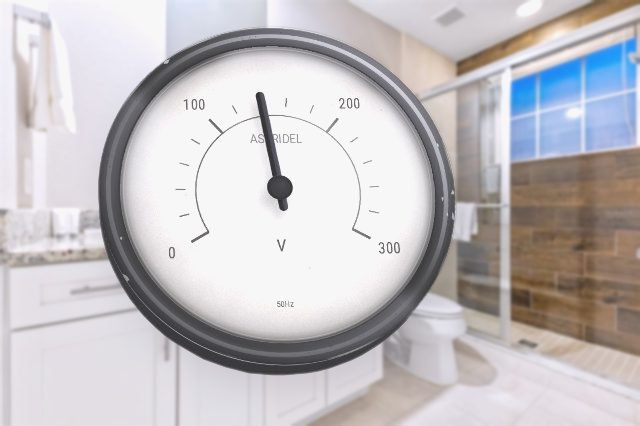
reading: 140,V
